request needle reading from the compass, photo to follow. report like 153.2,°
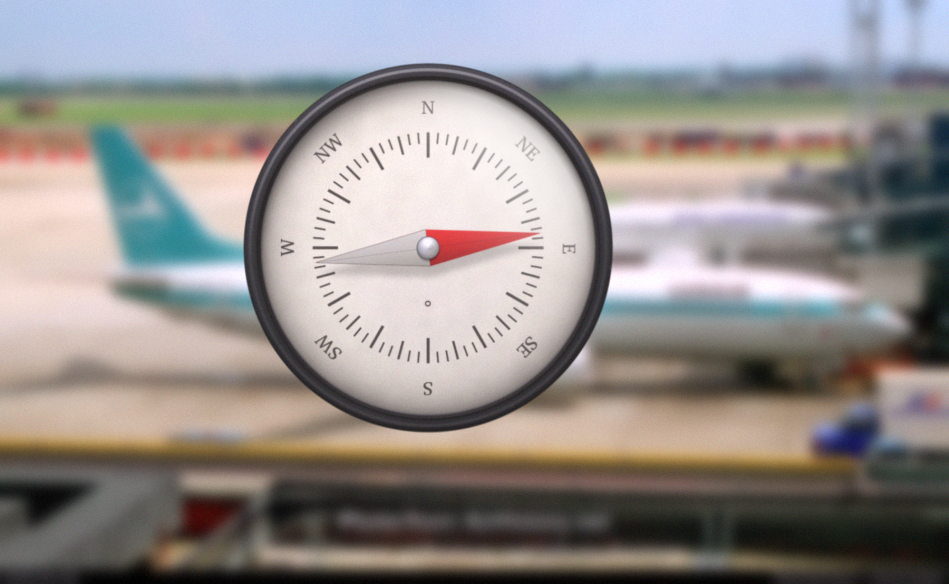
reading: 82.5,°
